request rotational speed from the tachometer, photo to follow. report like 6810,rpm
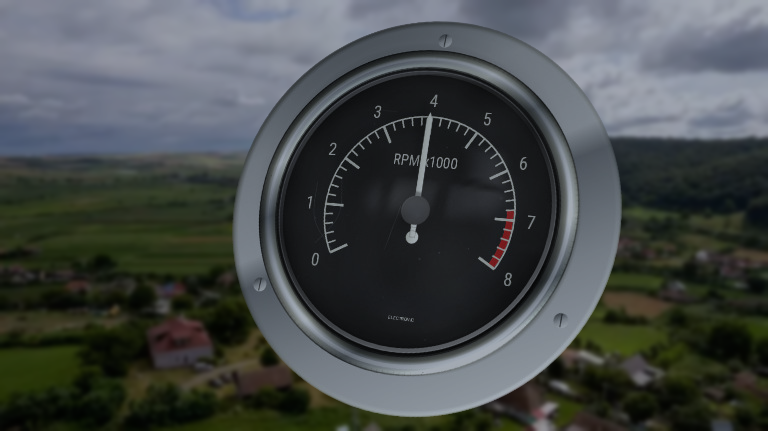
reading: 4000,rpm
